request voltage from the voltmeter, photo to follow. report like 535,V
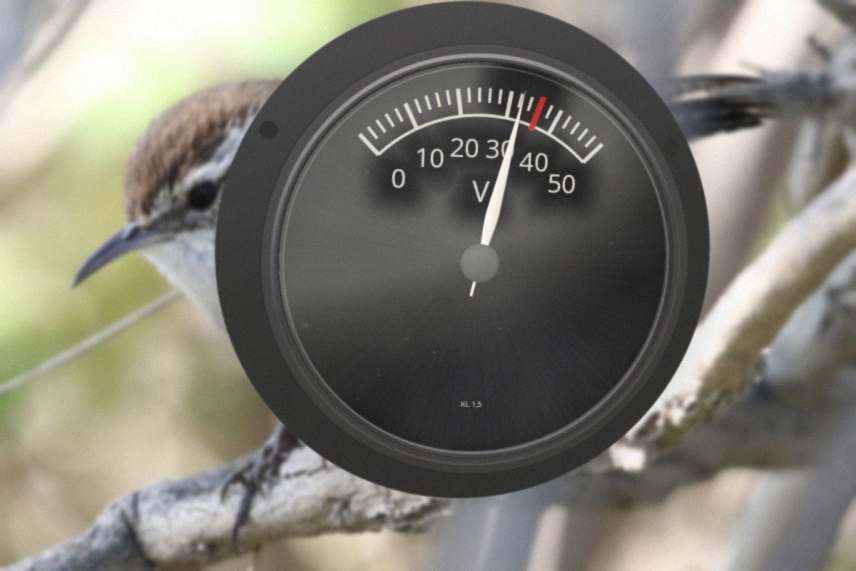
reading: 32,V
